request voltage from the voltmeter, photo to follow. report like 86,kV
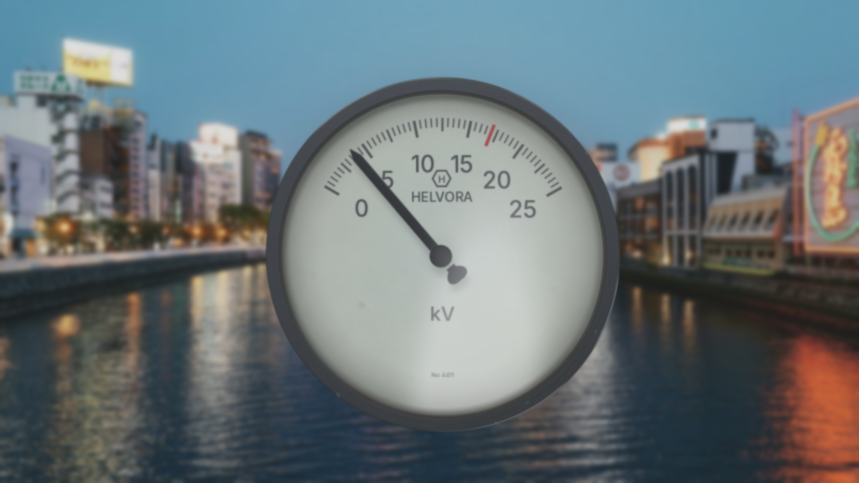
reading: 4,kV
